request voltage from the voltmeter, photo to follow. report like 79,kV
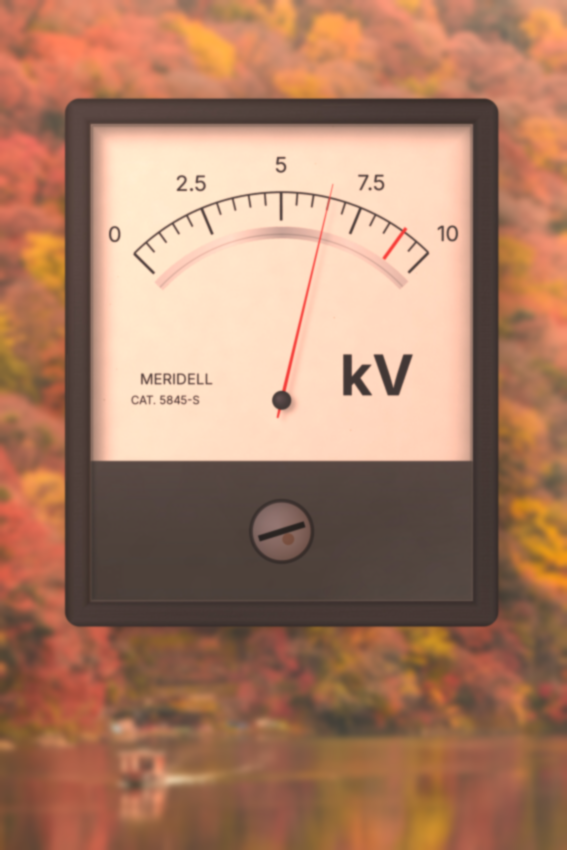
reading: 6.5,kV
